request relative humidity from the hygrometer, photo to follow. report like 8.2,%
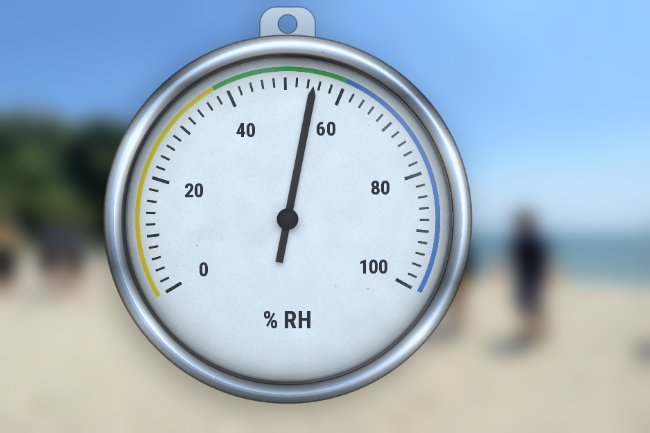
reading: 55,%
